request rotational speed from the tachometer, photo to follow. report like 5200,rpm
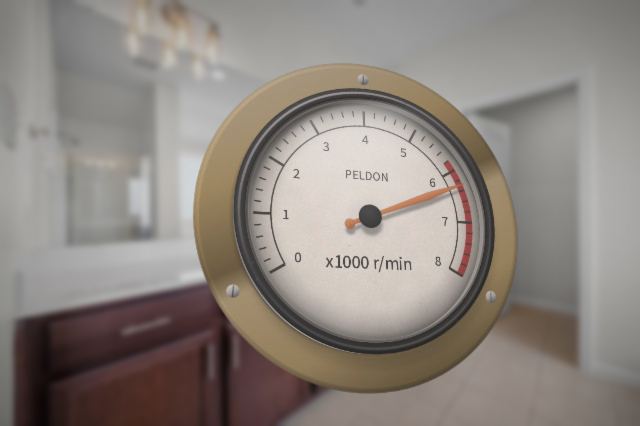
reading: 6300,rpm
